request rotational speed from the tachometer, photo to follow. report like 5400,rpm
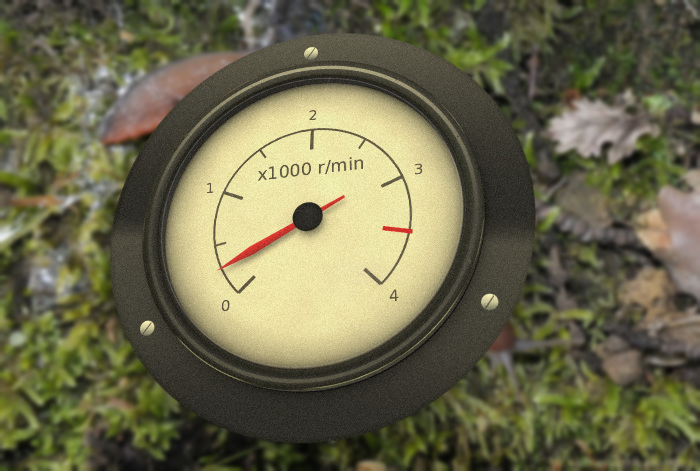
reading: 250,rpm
